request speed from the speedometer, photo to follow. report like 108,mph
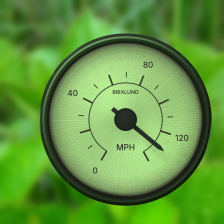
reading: 130,mph
